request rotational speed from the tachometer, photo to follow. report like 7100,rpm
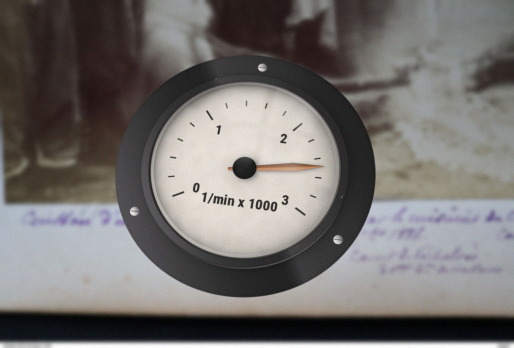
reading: 2500,rpm
